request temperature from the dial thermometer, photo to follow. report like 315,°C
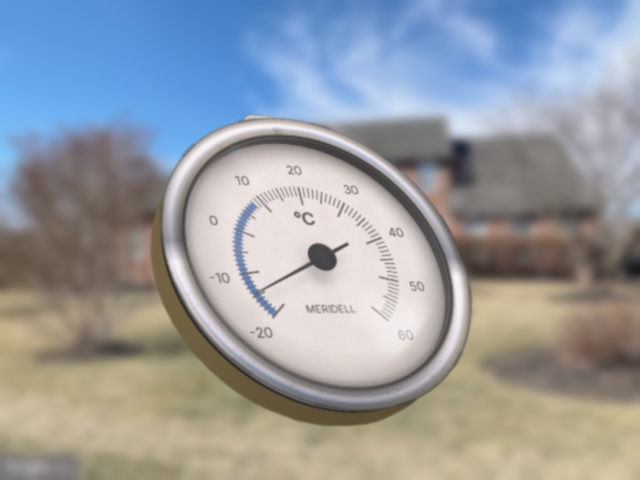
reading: -15,°C
